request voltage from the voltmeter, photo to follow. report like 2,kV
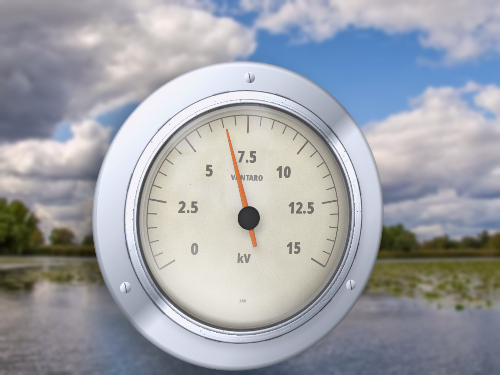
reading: 6.5,kV
